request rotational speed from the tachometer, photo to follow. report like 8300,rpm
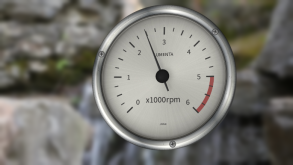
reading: 2500,rpm
